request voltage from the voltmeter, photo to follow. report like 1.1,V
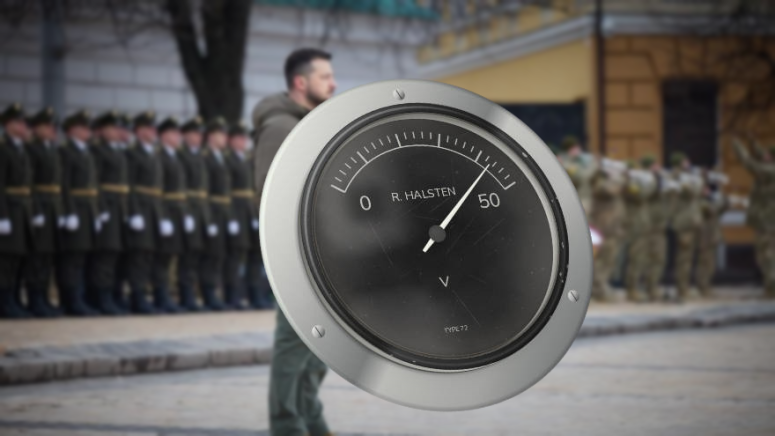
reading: 43,V
